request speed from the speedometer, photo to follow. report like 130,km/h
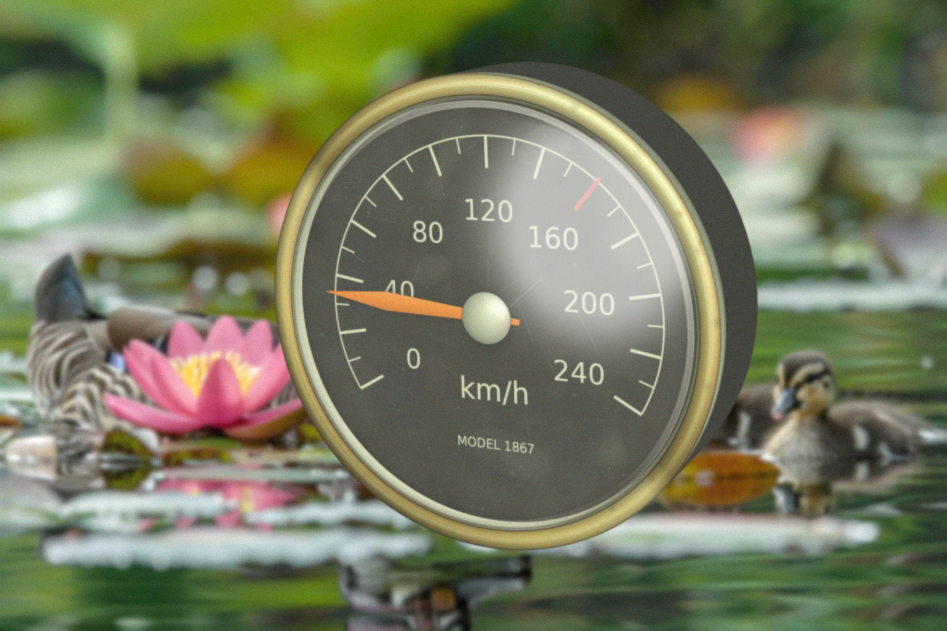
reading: 35,km/h
